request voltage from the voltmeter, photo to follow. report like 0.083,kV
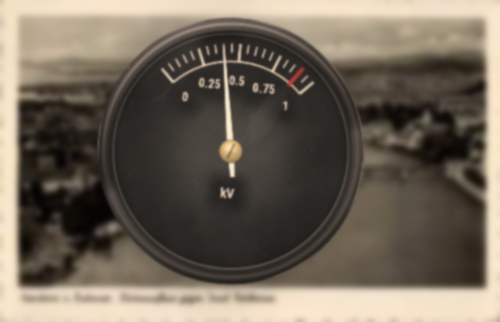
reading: 0.4,kV
